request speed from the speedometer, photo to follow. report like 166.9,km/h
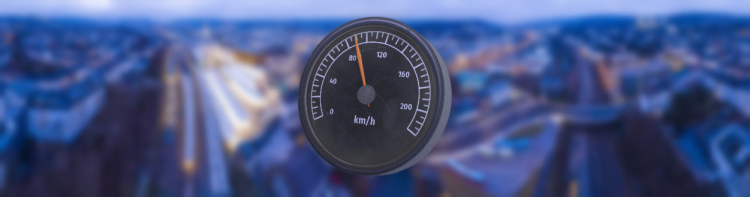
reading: 90,km/h
